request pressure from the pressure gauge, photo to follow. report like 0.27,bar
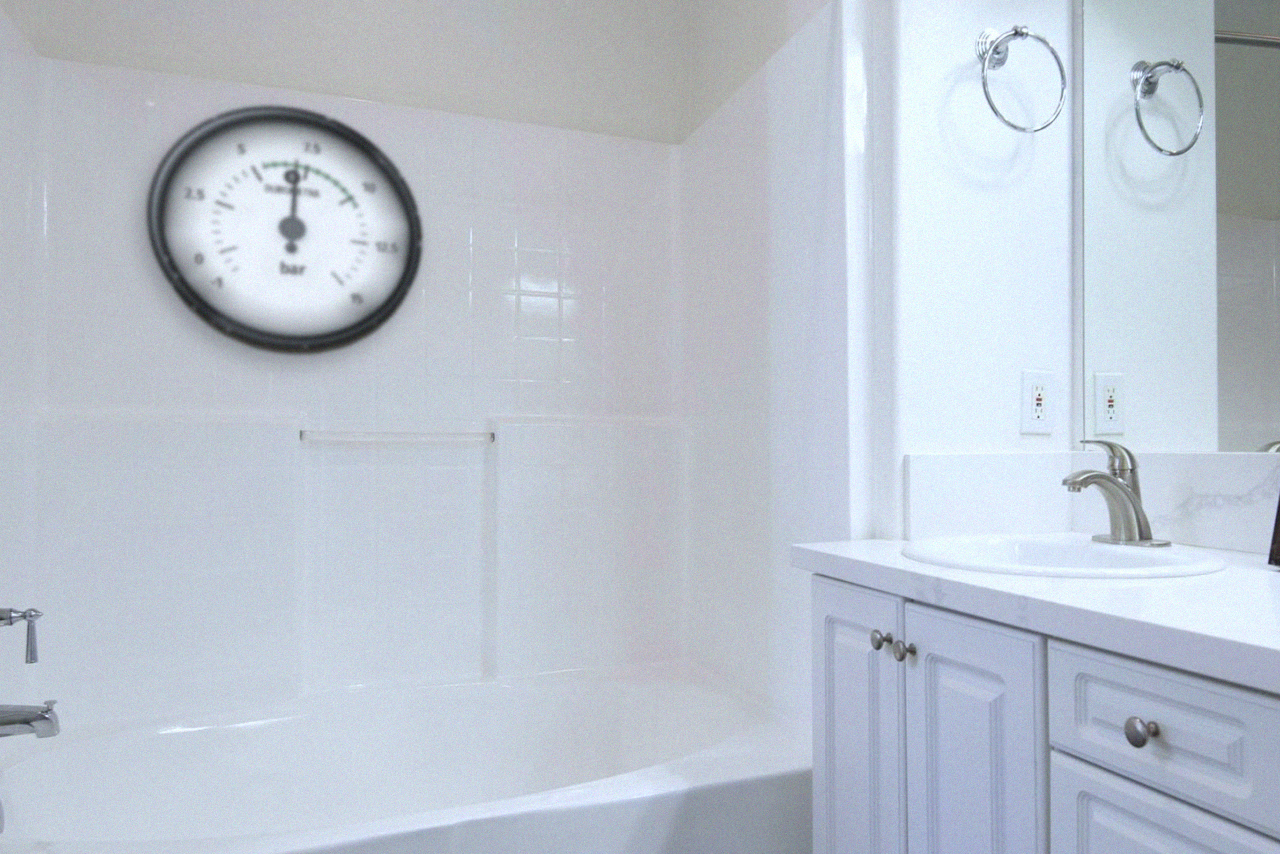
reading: 7,bar
